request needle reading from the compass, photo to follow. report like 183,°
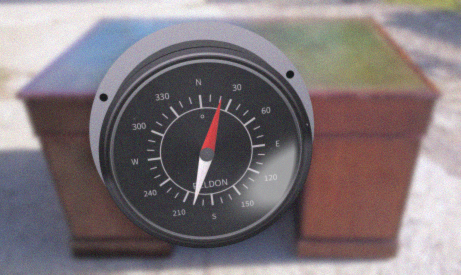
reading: 20,°
